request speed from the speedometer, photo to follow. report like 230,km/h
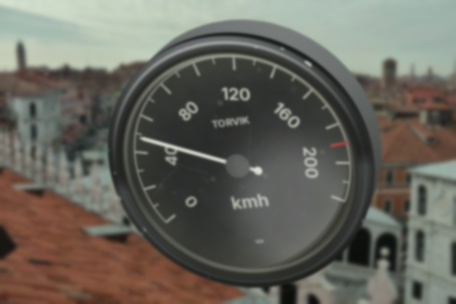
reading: 50,km/h
